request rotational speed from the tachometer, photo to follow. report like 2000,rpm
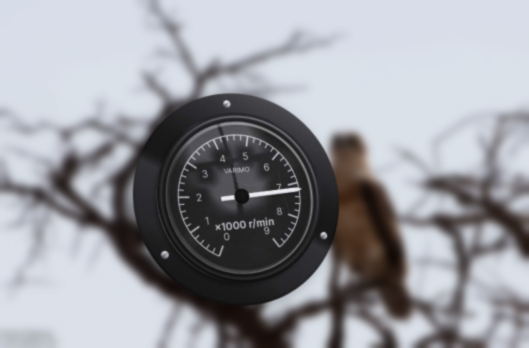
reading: 7200,rpm
